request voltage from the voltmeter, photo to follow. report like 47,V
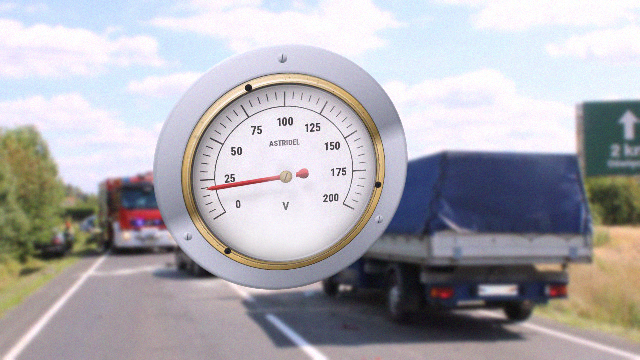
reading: 20,V
